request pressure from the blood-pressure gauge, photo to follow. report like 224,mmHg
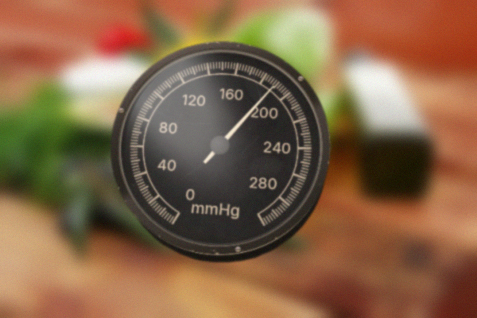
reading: 190,mmHg
